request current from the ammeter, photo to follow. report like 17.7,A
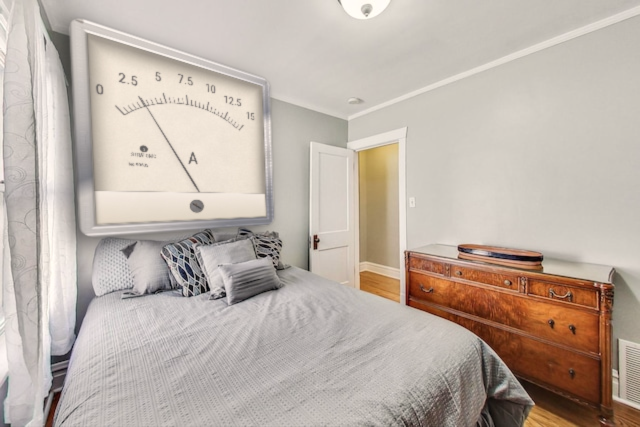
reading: 2.5,A
